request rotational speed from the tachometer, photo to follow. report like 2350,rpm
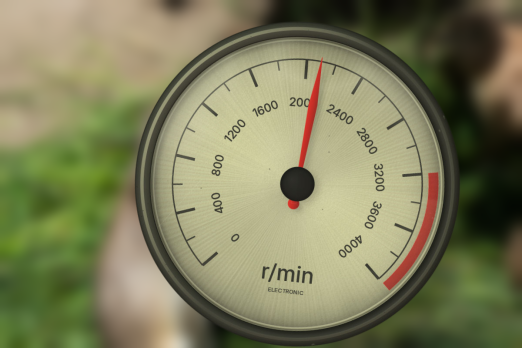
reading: 2100,rpm
